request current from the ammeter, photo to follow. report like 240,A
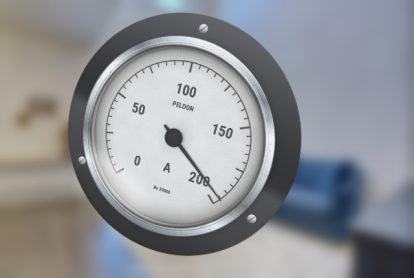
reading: 195,A
